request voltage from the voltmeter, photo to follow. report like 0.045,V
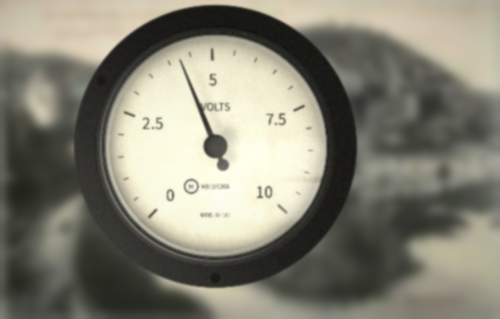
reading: 4.25,V
